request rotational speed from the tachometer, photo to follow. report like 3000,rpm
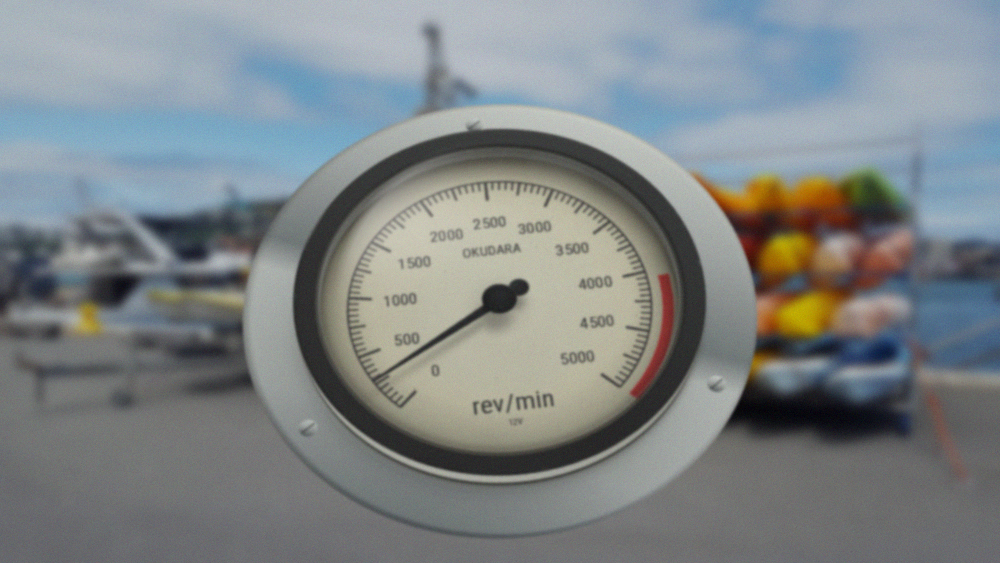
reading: 250,rpm
